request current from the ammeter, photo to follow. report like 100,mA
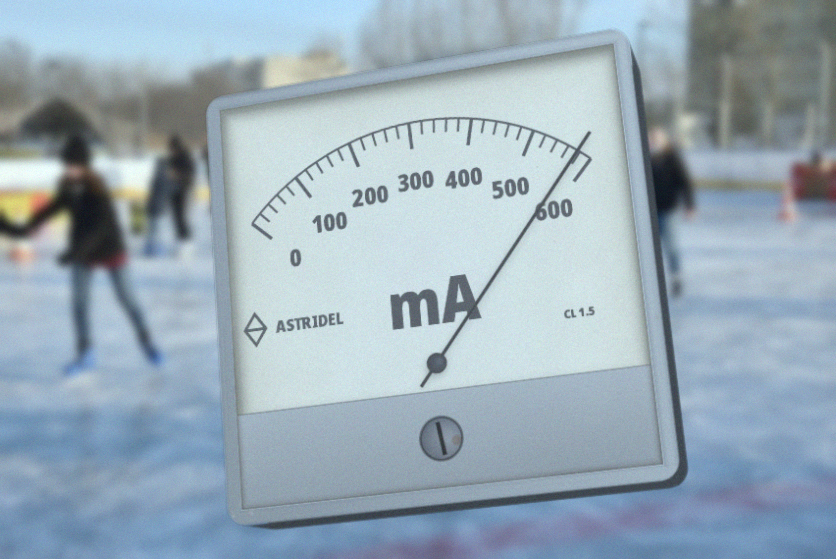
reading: 580,mA
